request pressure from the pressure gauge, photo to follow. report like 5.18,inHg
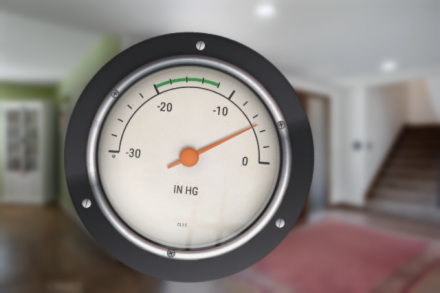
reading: -5,inHg
